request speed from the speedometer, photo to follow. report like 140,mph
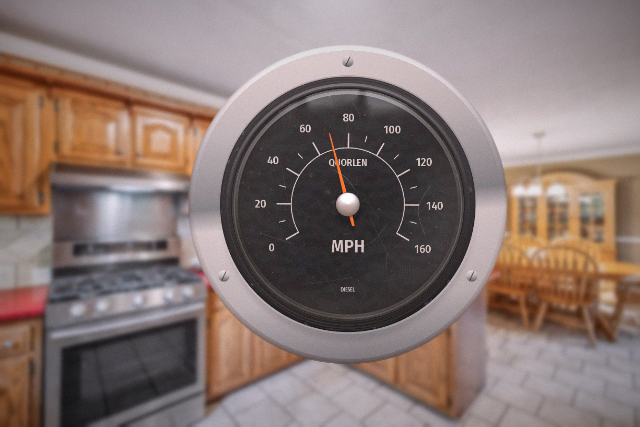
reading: 70,mph
